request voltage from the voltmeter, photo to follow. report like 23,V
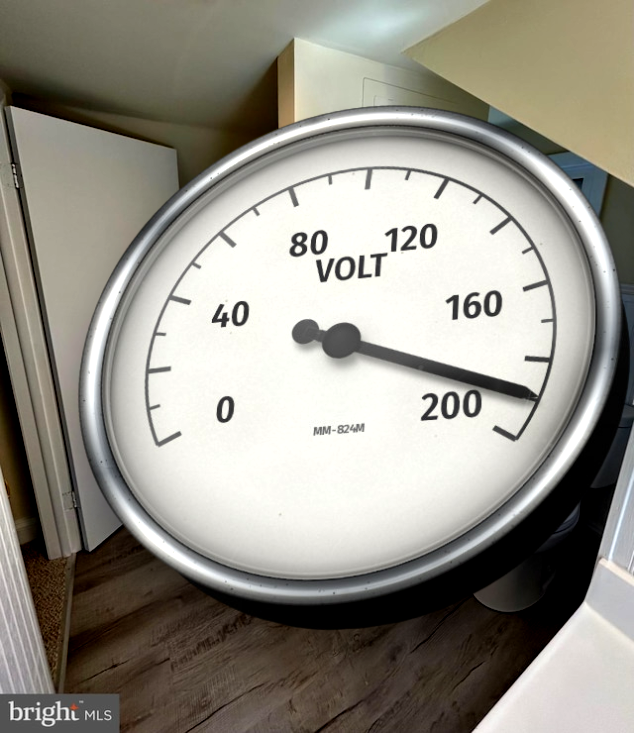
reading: 190,V
